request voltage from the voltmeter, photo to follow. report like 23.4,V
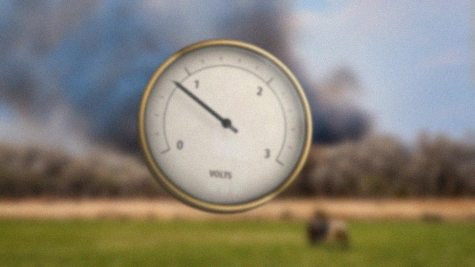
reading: 0.8,V
